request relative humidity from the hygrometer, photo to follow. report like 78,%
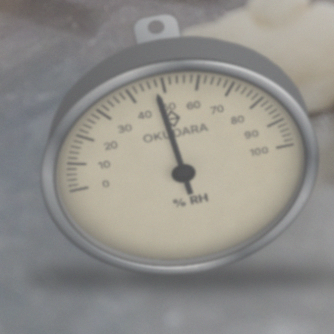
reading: 48,%
